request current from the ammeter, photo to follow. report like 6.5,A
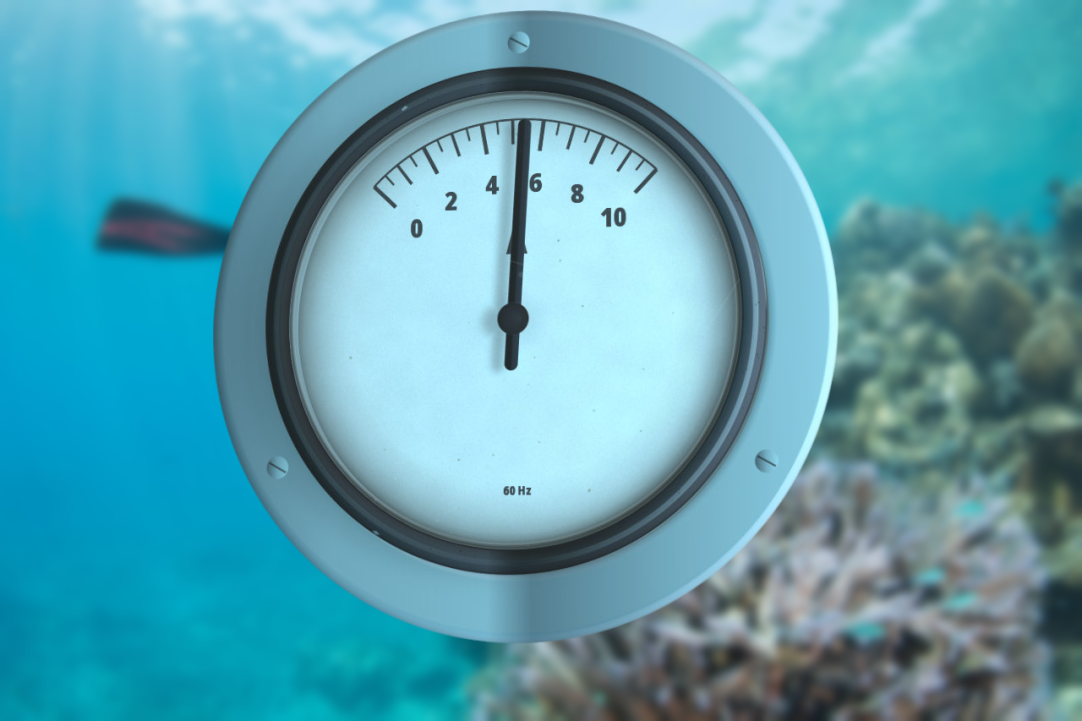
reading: 5.5,A
